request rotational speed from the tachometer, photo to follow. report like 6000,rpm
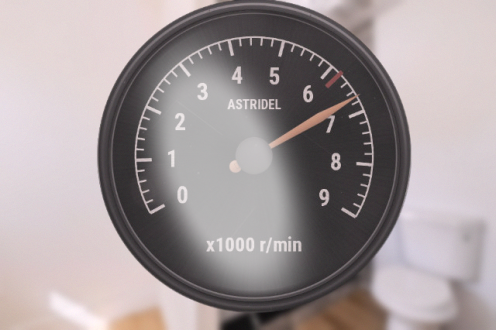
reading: 6700,rpm
